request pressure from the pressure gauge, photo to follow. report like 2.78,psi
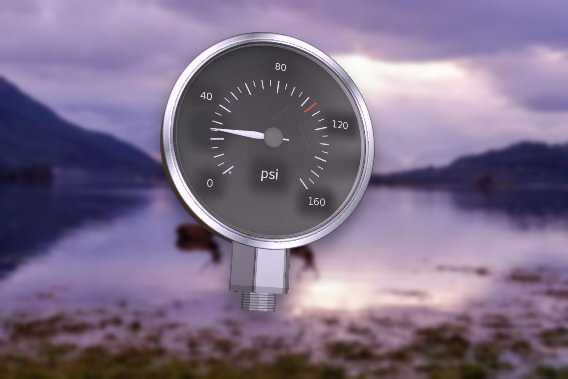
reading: 25,psi
